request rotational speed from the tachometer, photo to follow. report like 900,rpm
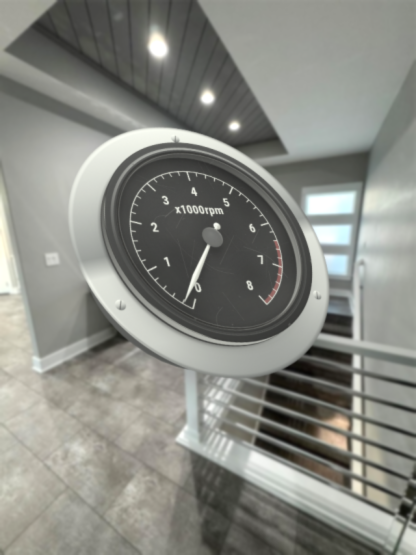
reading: 200,rpm
